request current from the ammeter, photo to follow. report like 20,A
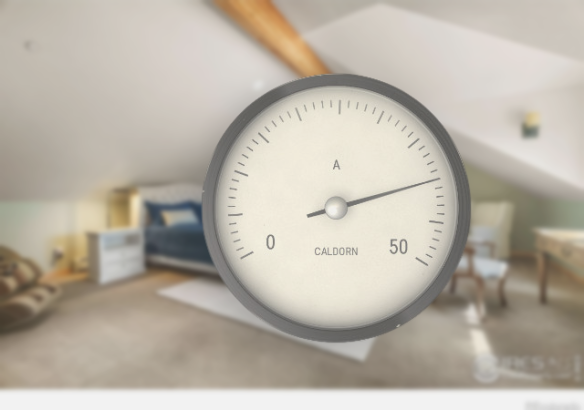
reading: 40,A
